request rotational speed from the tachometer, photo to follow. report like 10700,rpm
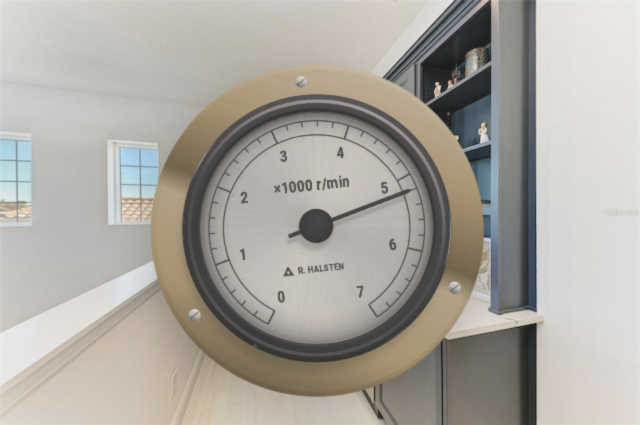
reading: 5200,rpm
